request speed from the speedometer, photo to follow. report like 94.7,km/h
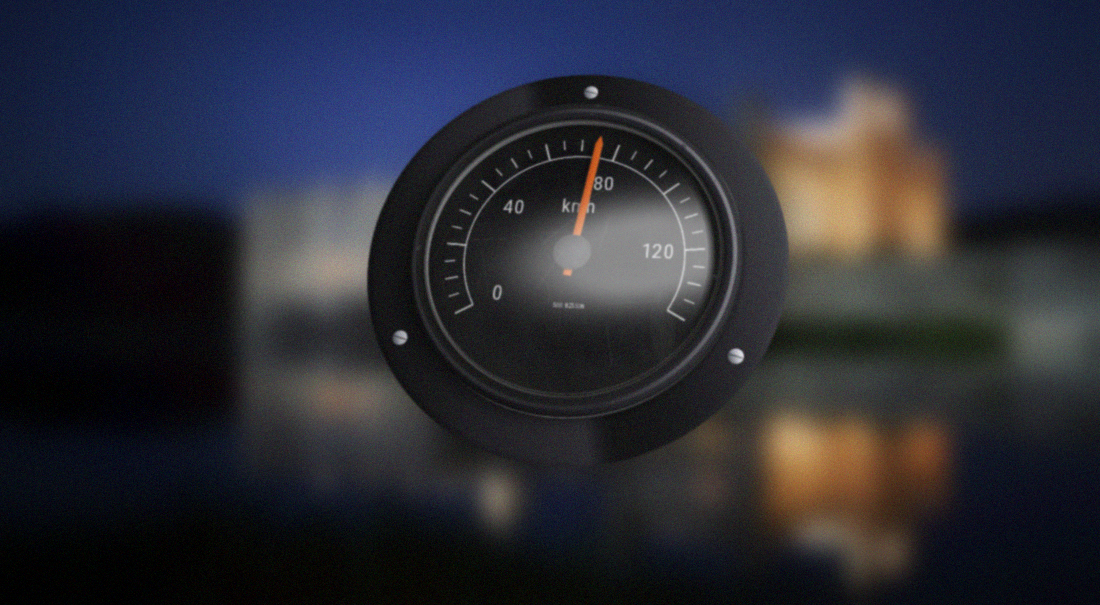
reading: 75,km/h
